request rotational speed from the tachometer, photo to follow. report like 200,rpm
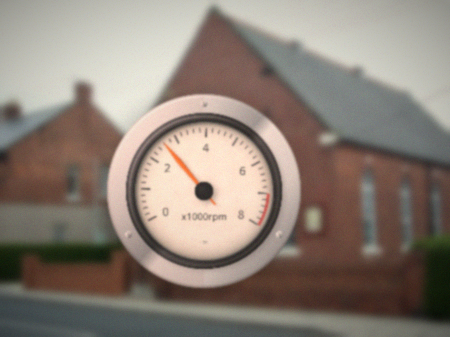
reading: 2600,rpm
